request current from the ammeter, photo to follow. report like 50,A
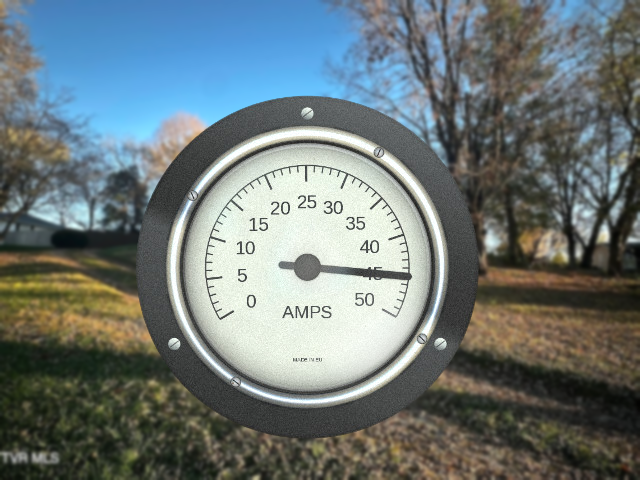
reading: 45,A
